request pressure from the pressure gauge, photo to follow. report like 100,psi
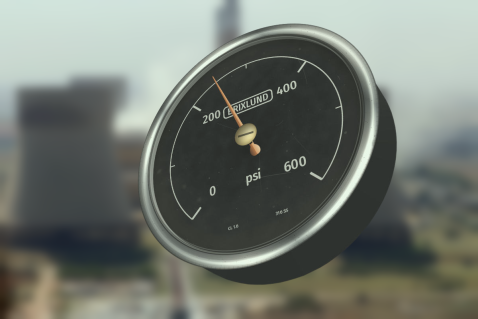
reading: 250,psi
